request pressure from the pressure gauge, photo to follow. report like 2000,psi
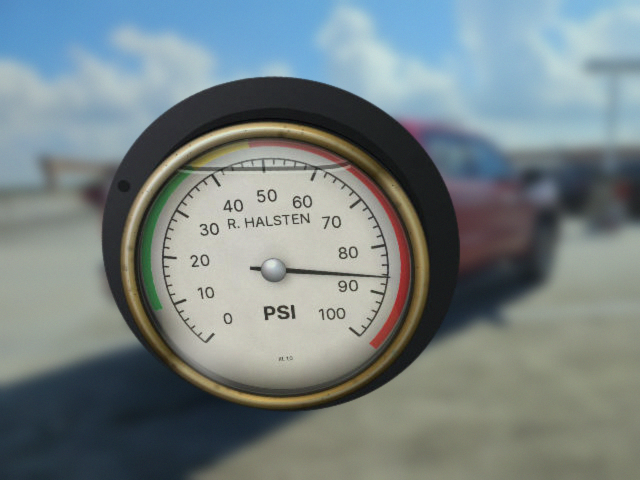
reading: 86,psi
